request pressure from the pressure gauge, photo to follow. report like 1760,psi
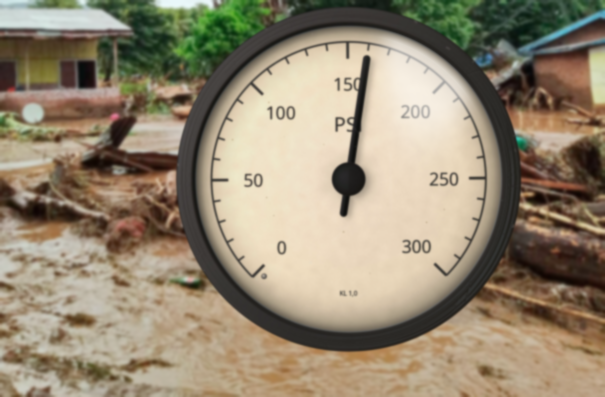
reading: 160,psi
